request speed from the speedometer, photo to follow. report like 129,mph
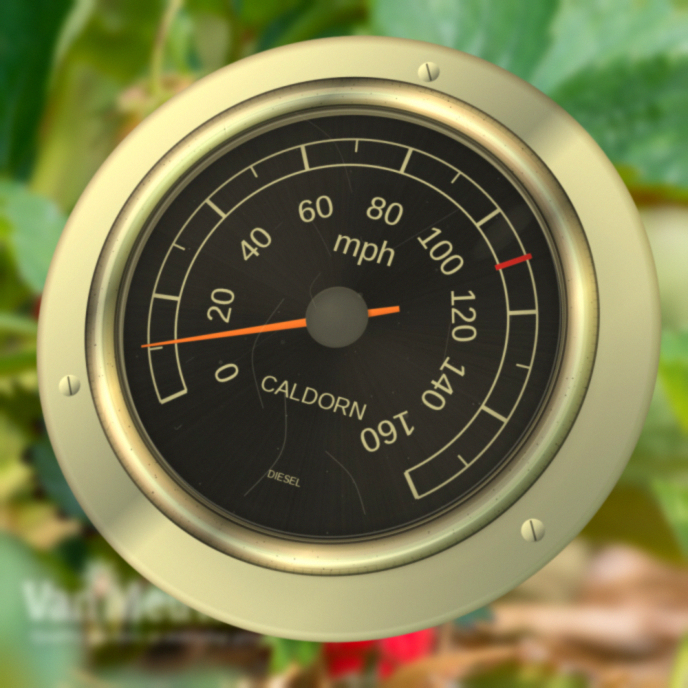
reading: 10,mph
